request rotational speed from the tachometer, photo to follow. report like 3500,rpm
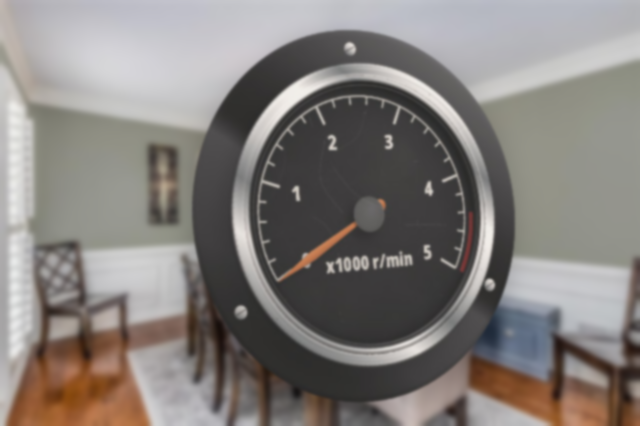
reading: 0,rpm
